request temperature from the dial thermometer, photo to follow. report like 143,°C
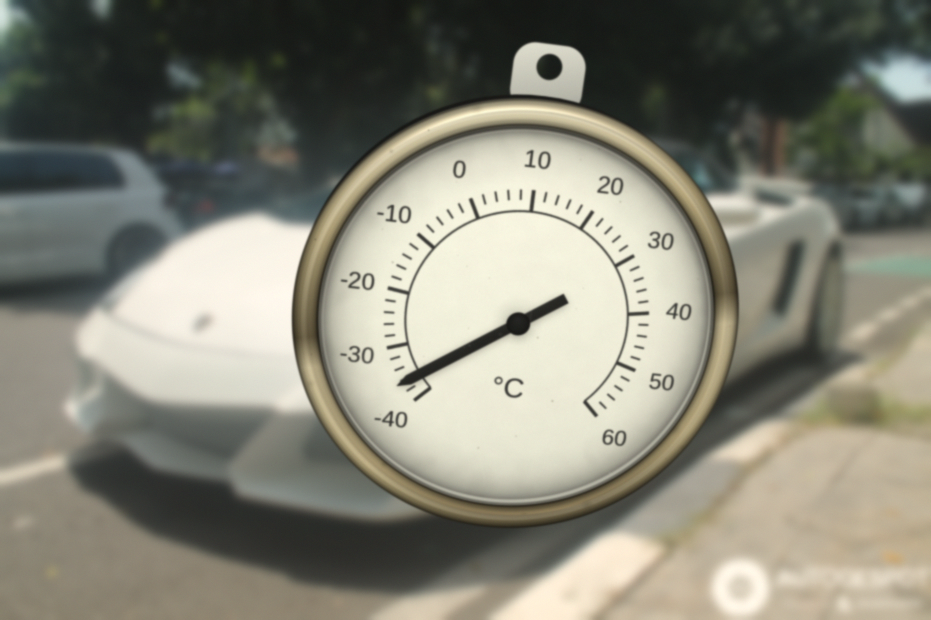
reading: -36,°C
